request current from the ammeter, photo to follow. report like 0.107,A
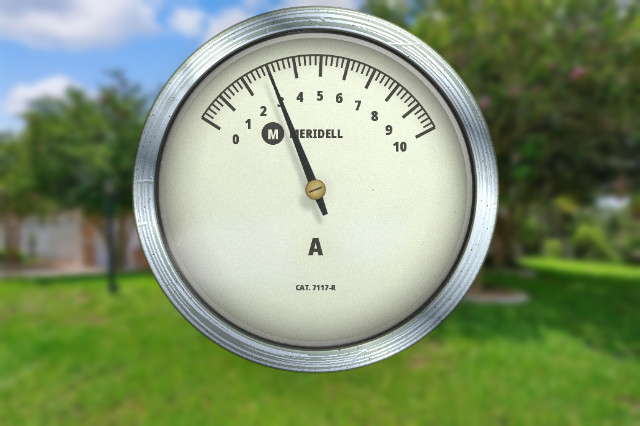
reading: 3,A
